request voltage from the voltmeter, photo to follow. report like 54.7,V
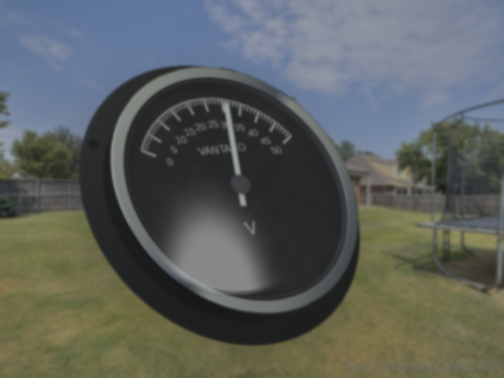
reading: 30,V
